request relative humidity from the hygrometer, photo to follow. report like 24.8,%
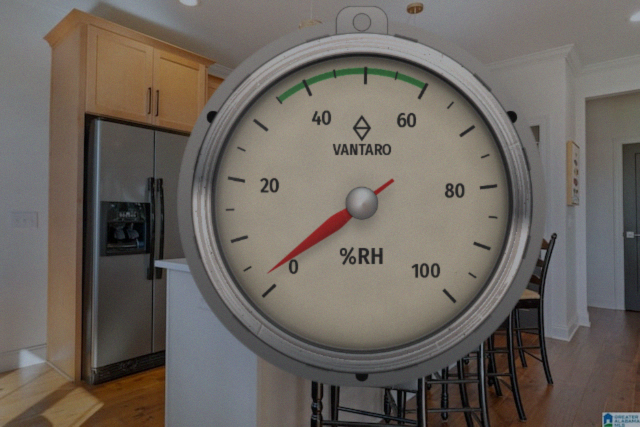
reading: 2.5,%
